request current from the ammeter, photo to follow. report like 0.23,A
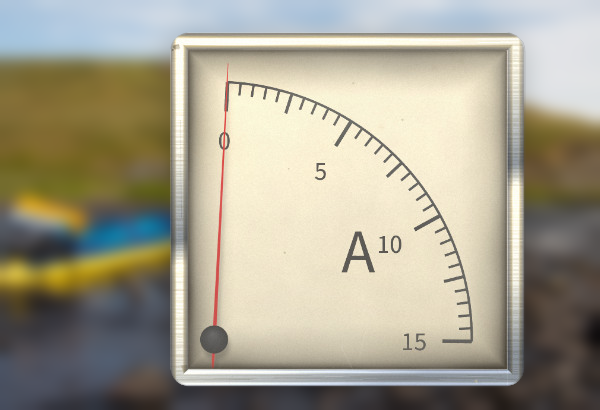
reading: 0,A
